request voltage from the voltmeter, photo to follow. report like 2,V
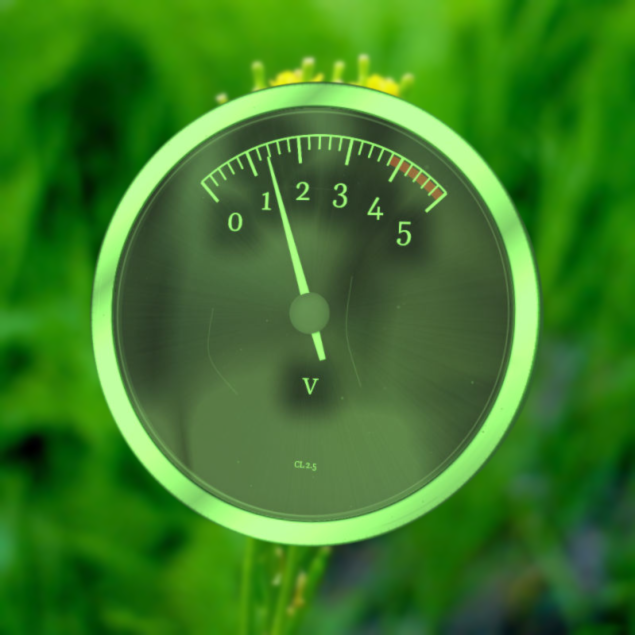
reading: 1.4,V
